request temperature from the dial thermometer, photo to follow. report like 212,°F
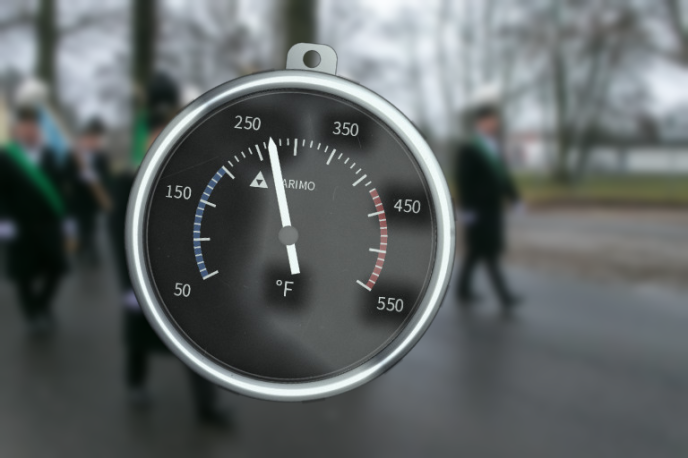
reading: 270,°F
